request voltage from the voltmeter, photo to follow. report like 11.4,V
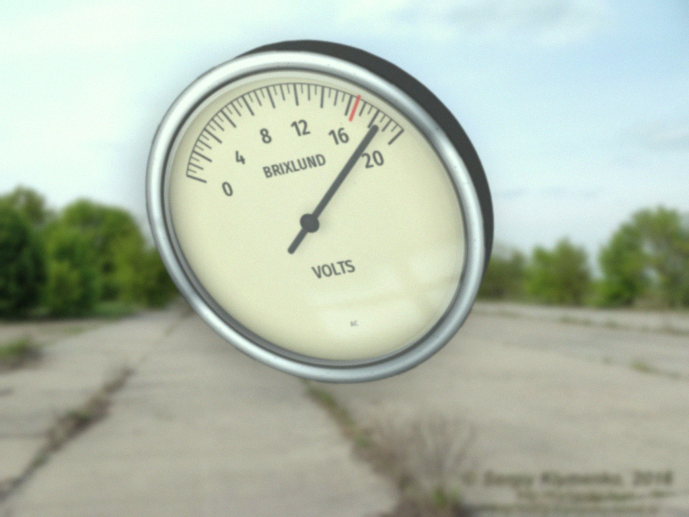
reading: 18.5,V
